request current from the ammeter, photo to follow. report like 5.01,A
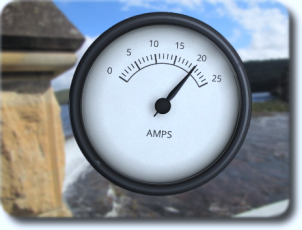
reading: 20,A
